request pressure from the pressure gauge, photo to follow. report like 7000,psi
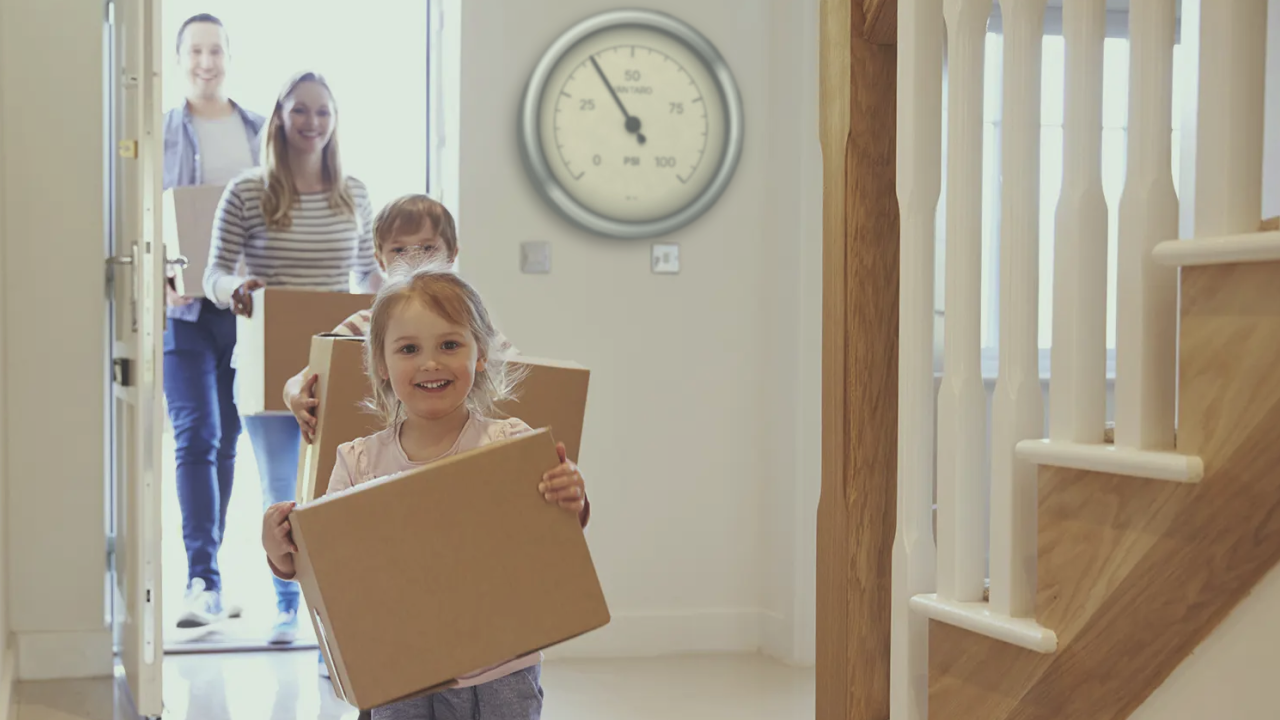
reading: 37.5,psi
